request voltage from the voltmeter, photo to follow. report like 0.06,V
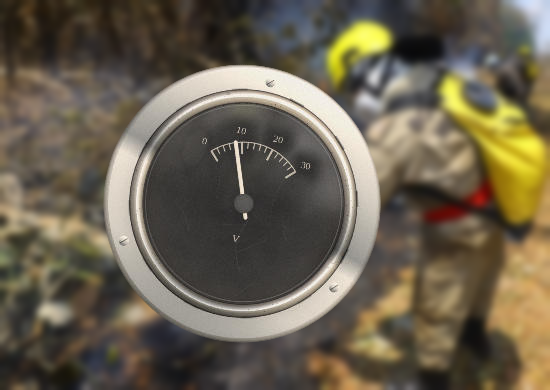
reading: 8,V
